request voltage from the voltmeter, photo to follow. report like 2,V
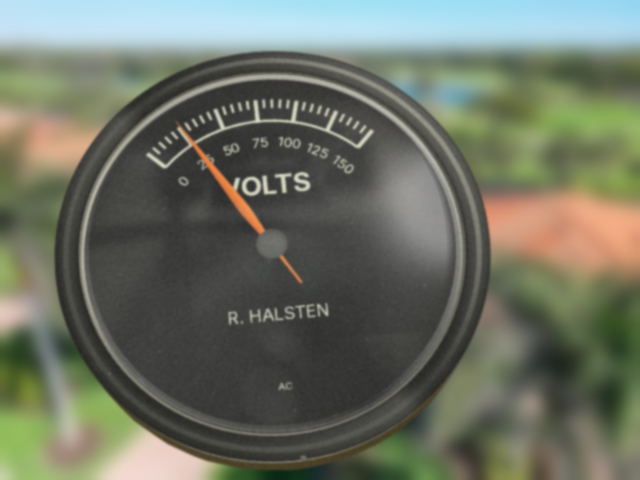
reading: 25,V
